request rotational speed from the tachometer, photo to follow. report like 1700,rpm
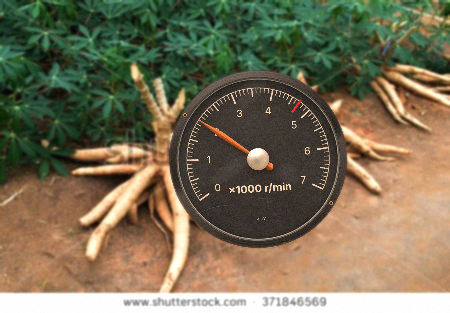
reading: 2000,rpm
